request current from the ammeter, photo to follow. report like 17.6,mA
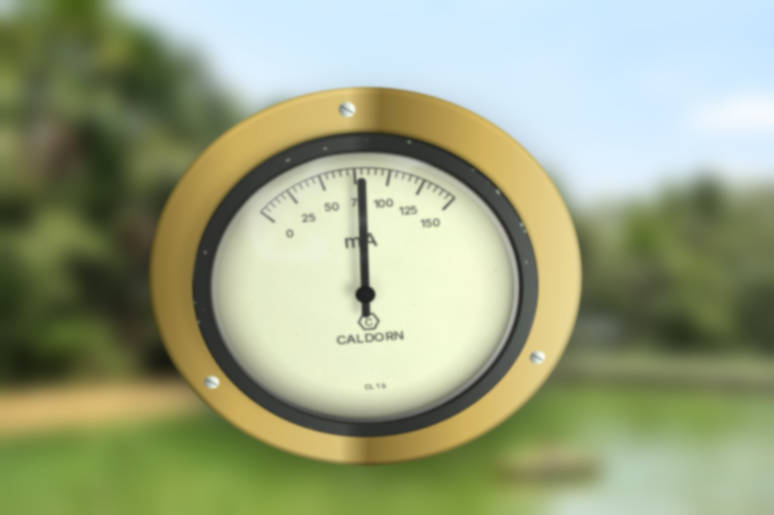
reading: 80,mA
